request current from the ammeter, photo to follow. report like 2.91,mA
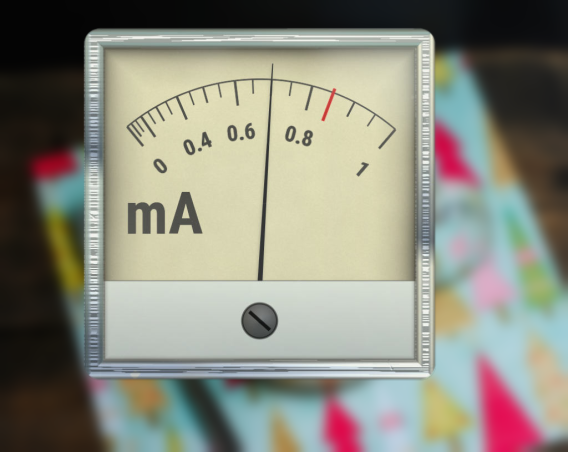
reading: 0.7,mA
